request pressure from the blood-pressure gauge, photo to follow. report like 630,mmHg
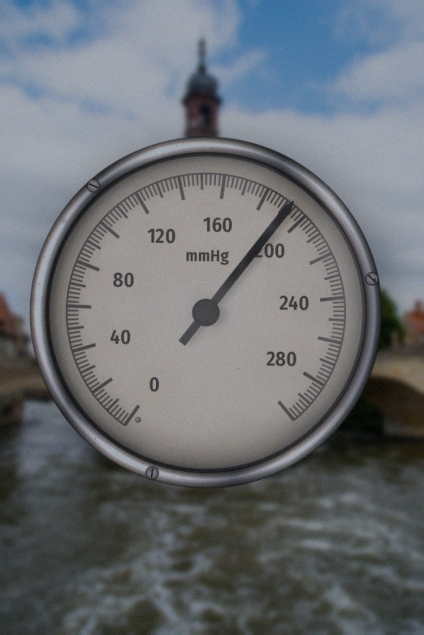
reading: 192,mmHg
